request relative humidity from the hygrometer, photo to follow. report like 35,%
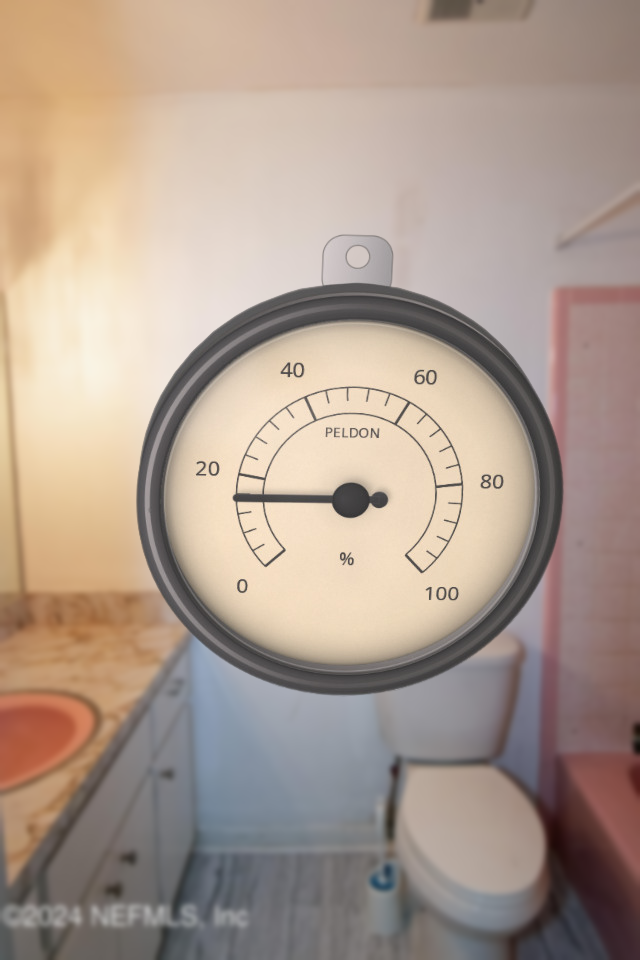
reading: 16,%
